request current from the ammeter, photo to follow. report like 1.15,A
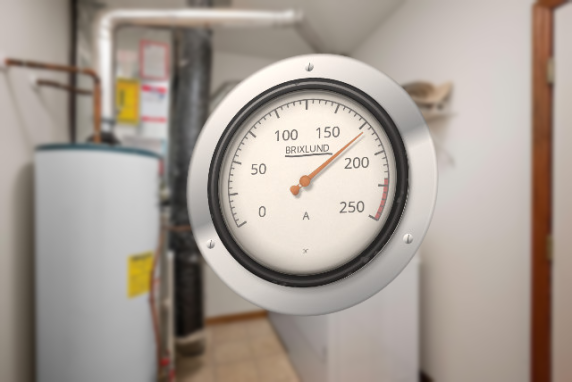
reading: 180,A
